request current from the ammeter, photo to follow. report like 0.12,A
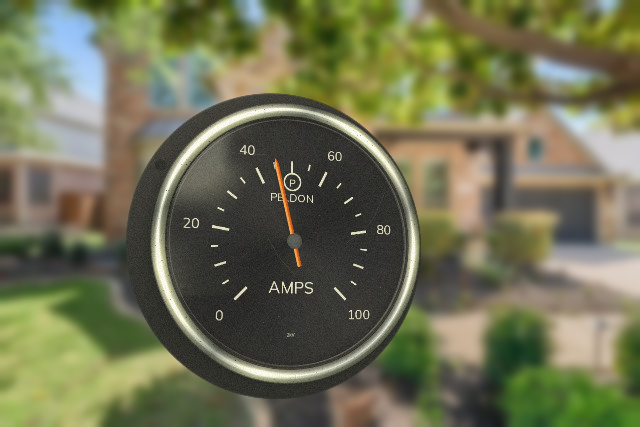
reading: 45,A
